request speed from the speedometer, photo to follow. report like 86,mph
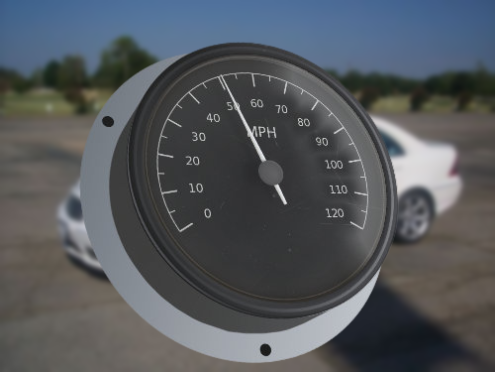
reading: 50,mph
